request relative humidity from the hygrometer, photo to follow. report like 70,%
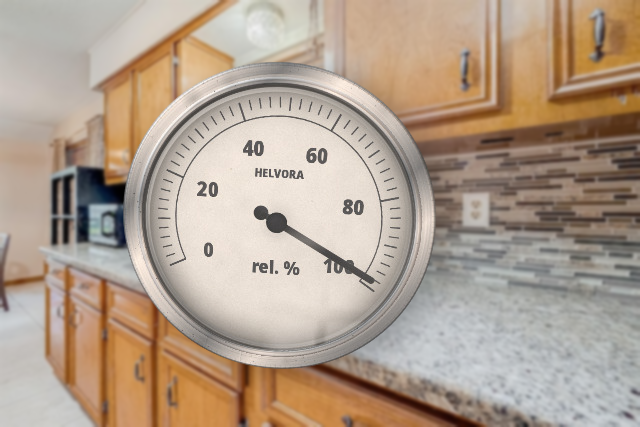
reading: 98,%
